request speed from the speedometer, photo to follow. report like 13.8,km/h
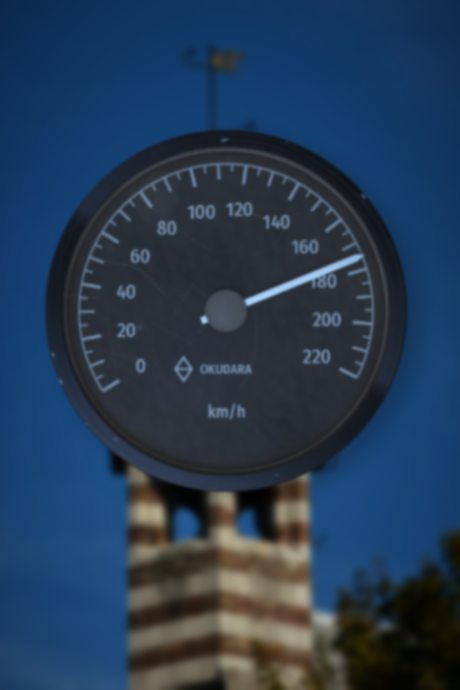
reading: 175,km/h
